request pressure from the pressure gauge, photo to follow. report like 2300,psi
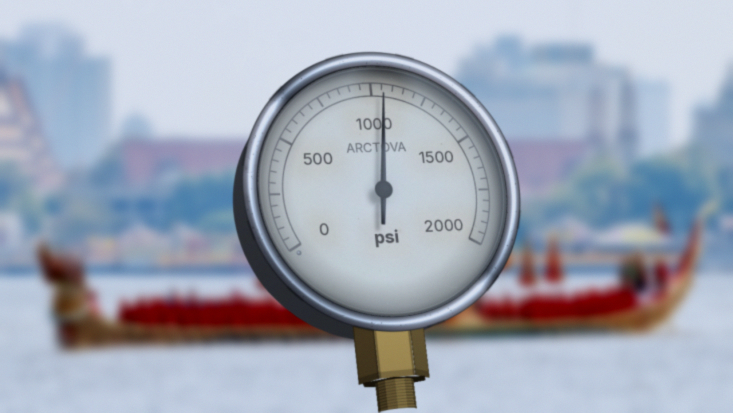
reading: 1050,psi
